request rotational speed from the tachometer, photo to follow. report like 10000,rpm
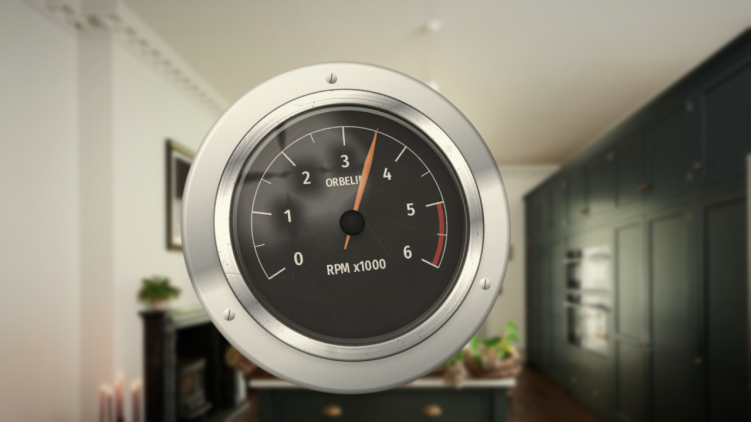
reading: 3500,rpm
